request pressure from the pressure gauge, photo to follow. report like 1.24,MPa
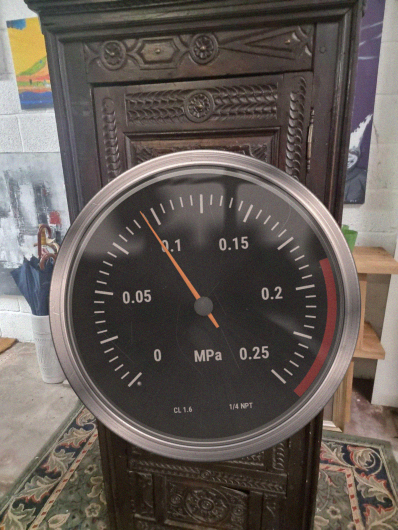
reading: 0.095,MPa
